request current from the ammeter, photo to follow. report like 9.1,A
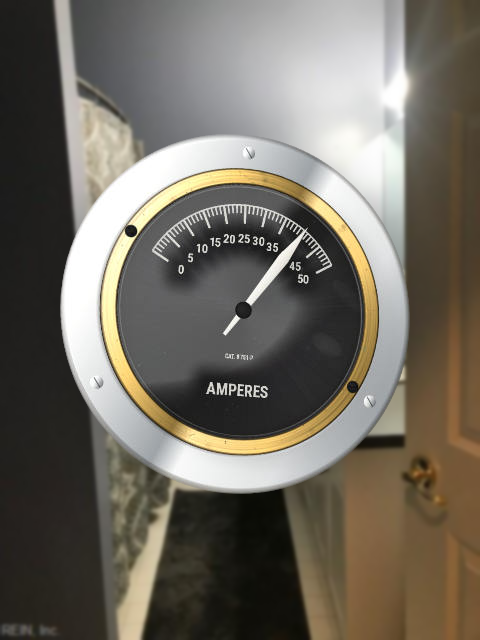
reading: 40,A
